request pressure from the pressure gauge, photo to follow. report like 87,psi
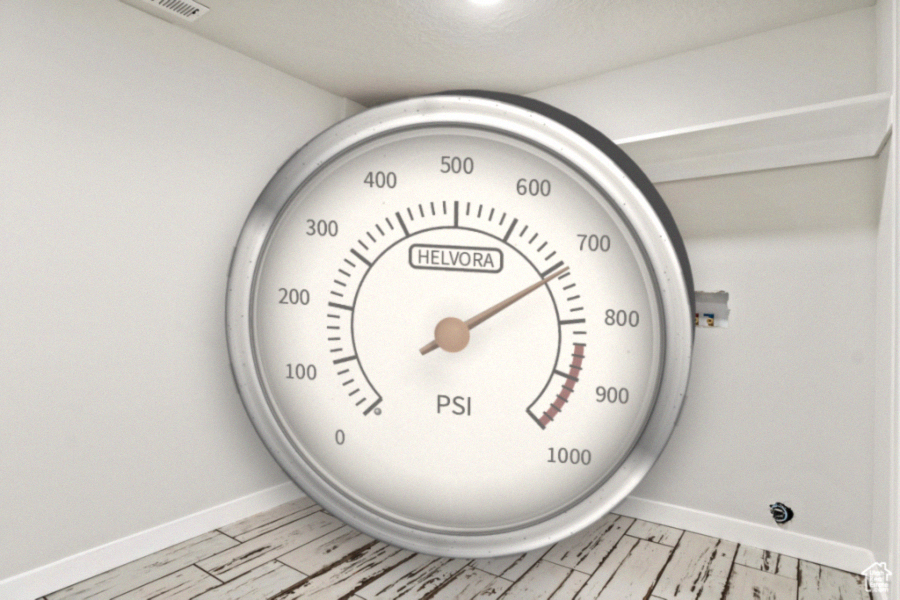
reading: 710,psi
